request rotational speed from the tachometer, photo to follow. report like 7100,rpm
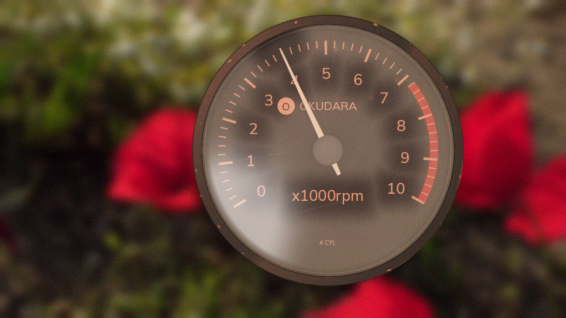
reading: 4000,rpm
